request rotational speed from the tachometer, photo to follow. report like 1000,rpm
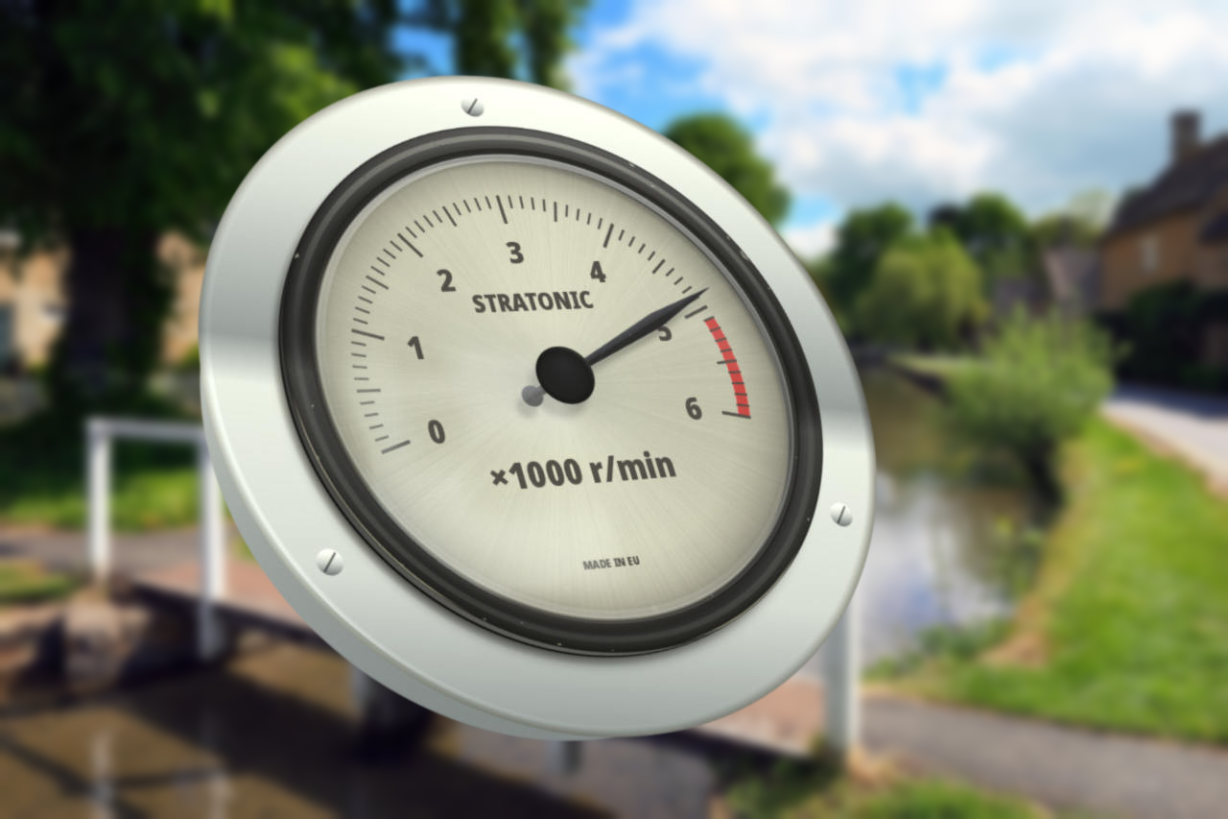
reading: 4900,rpm
